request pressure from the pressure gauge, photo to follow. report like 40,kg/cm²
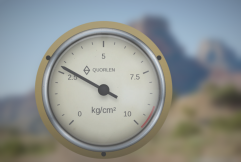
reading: 2.75,kg/cm²
